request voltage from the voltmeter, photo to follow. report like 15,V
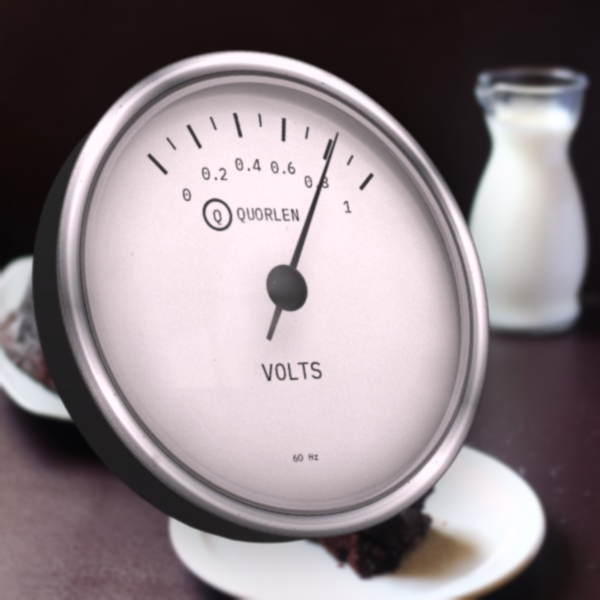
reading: 0.8,V
